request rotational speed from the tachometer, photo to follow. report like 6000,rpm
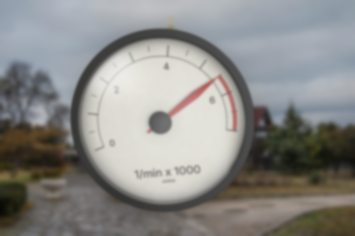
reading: 5500,rpm
